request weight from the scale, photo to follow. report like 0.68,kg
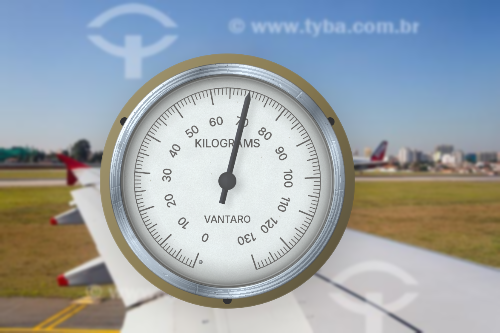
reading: 70,kg
